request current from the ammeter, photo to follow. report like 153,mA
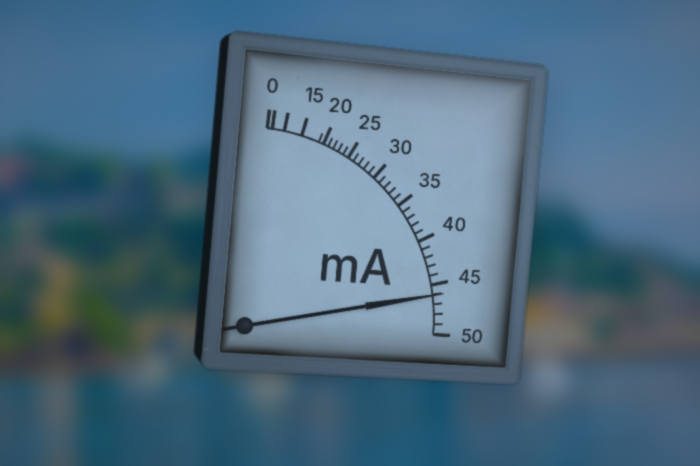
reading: 46,mA
